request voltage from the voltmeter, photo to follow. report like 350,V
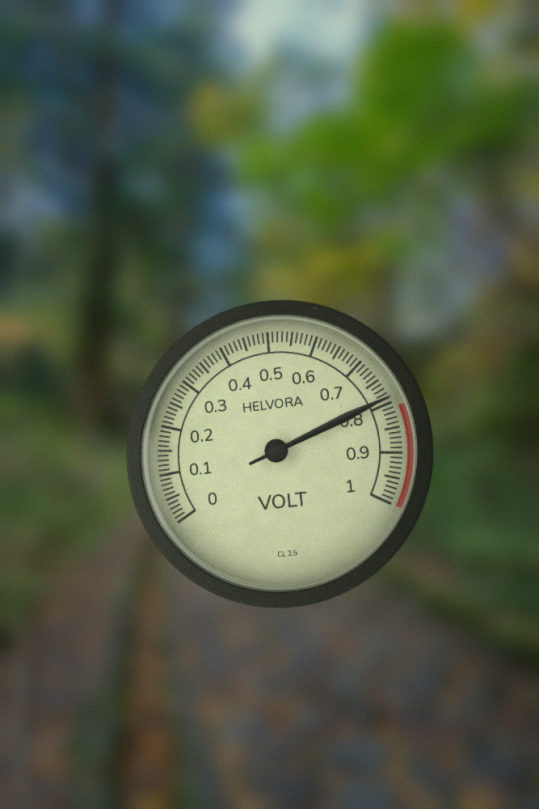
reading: 0.79,V
